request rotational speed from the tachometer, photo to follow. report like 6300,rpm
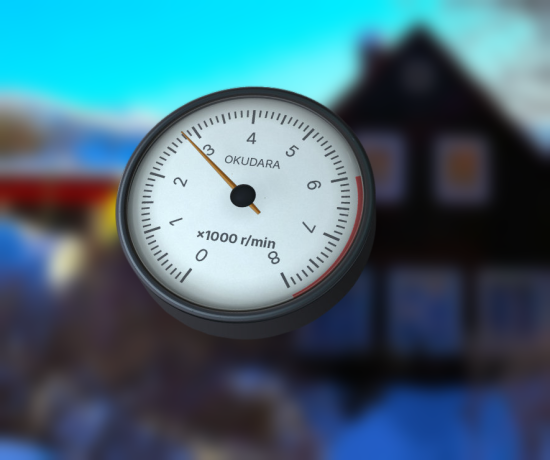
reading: 2800,rpm
